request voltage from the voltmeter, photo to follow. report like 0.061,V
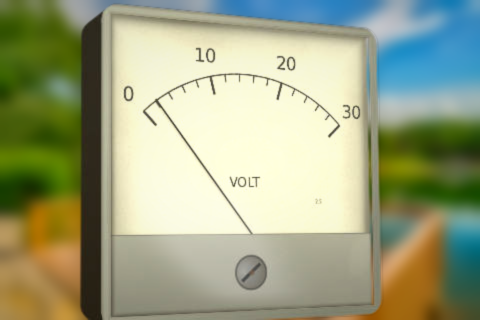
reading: 2,V
